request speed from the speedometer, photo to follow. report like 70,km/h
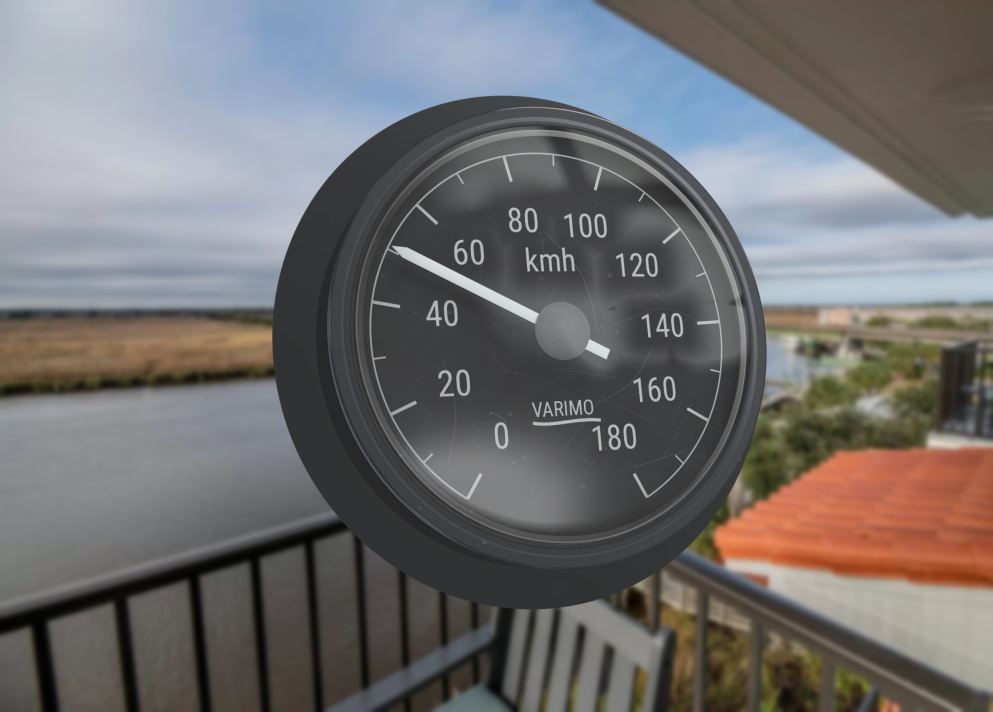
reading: 50,km/h
